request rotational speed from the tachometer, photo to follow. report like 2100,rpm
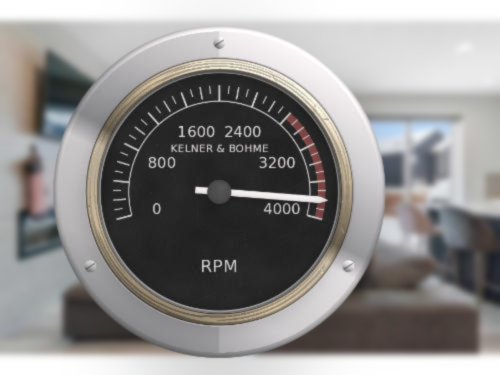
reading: 3800,rpm
